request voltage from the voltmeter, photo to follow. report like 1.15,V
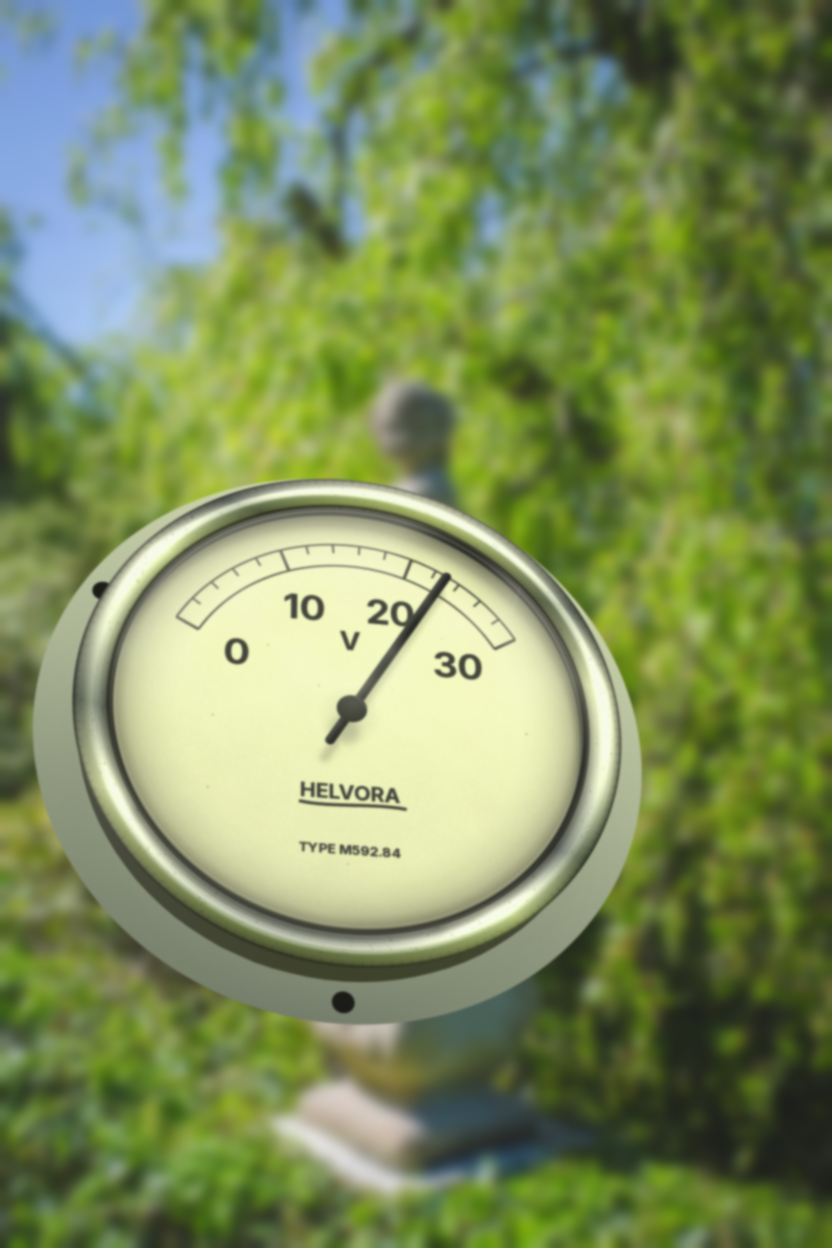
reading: 23,V
